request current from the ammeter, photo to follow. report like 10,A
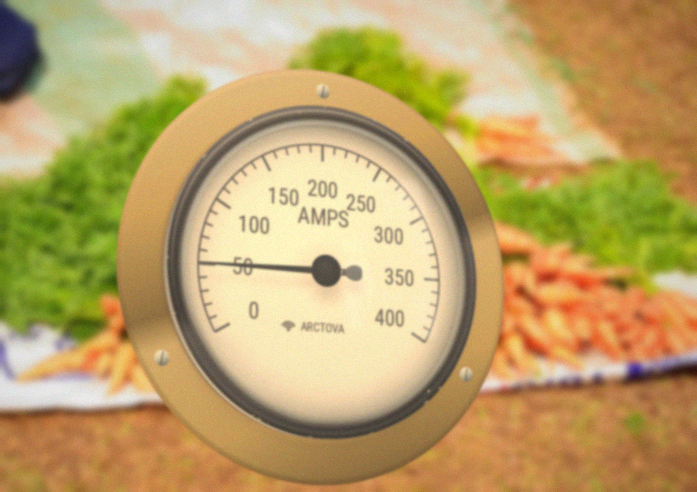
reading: 50,A
